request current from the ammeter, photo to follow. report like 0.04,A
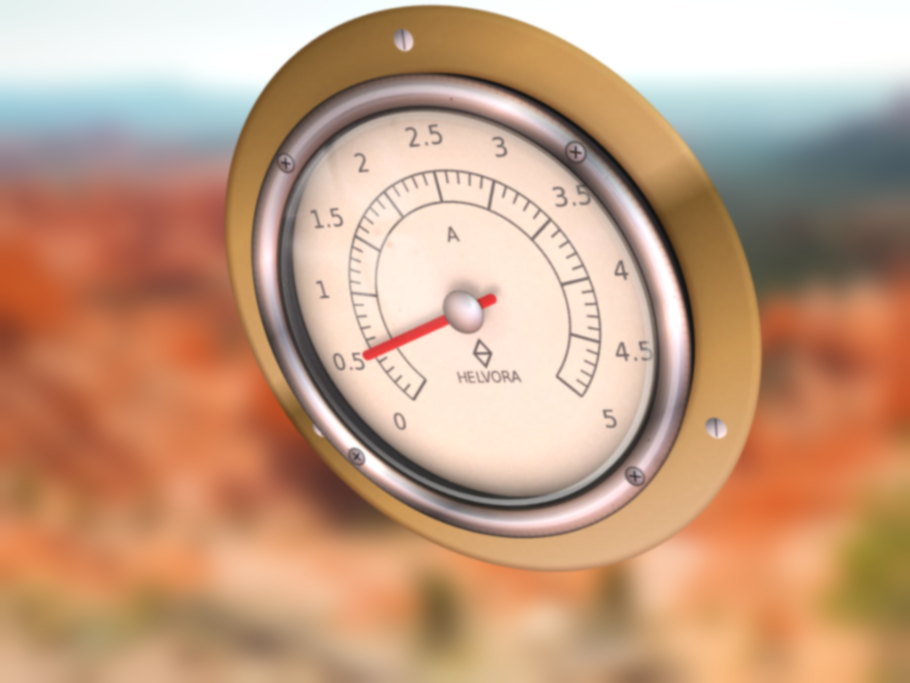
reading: 0.5,A
